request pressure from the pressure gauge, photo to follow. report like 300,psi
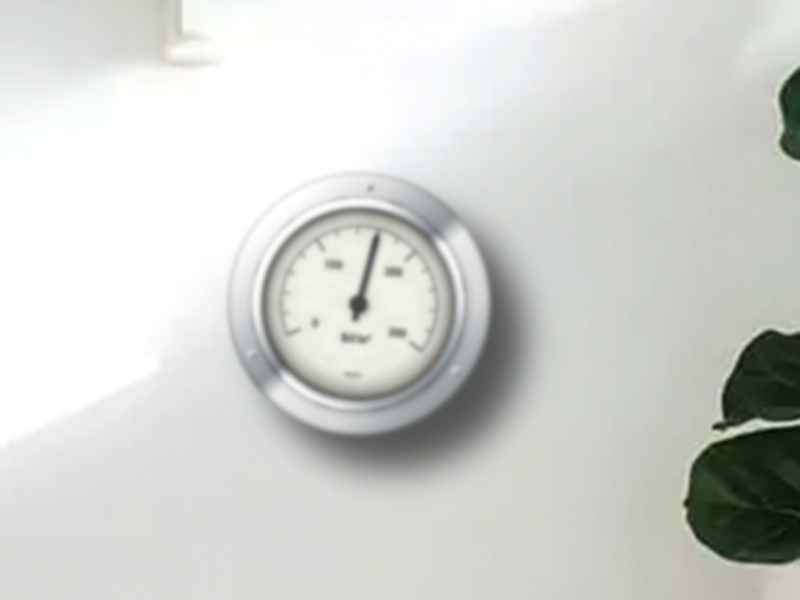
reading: 160,psi
